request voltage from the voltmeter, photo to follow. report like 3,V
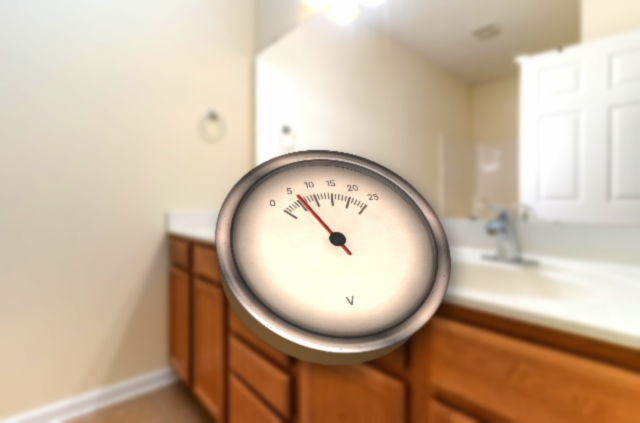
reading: 5,V
